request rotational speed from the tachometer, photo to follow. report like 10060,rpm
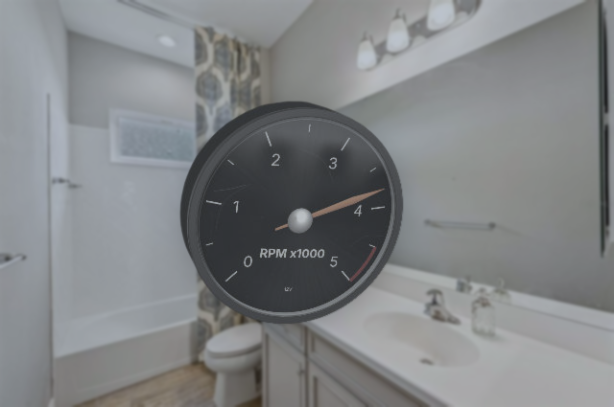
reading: 3750,rpm
